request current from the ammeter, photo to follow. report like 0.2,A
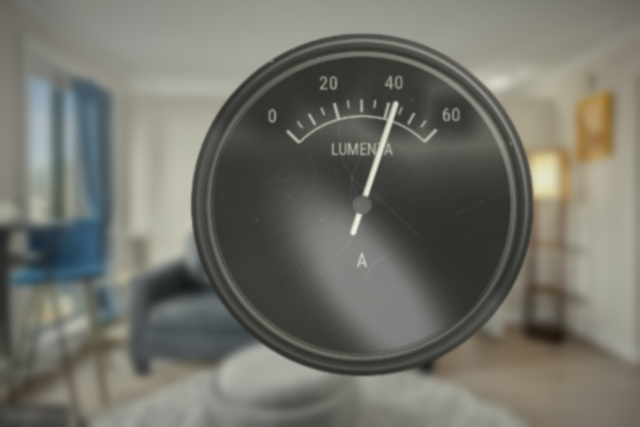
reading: 42.5,A
